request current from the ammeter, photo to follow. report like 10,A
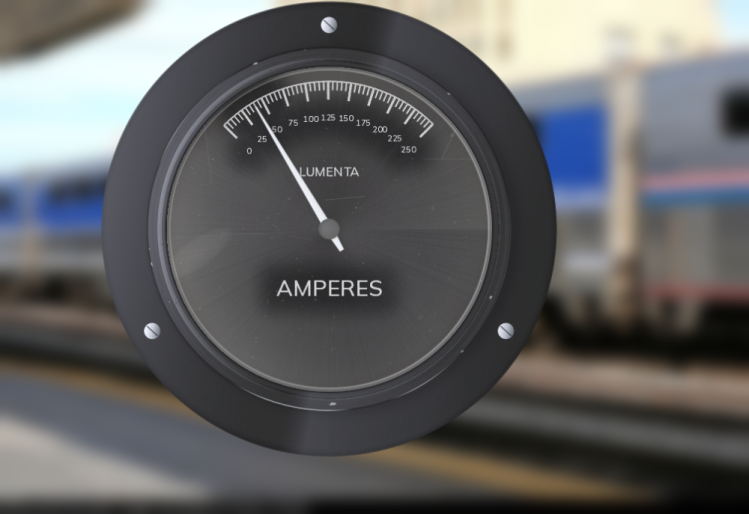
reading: 40,A
